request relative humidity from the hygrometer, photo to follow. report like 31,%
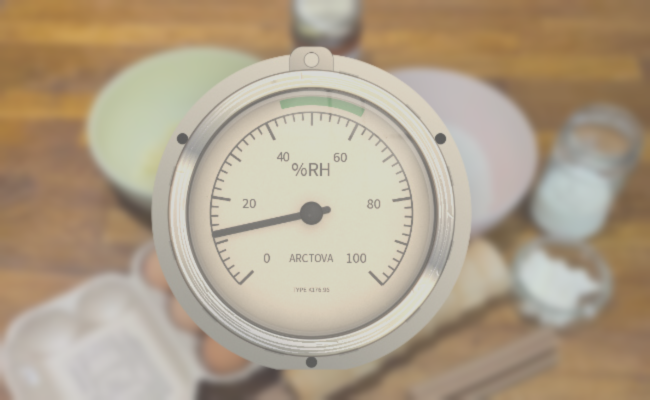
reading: 12,%
